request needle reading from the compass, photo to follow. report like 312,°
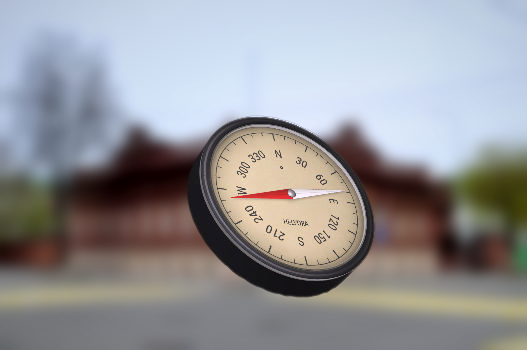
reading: 260,°
